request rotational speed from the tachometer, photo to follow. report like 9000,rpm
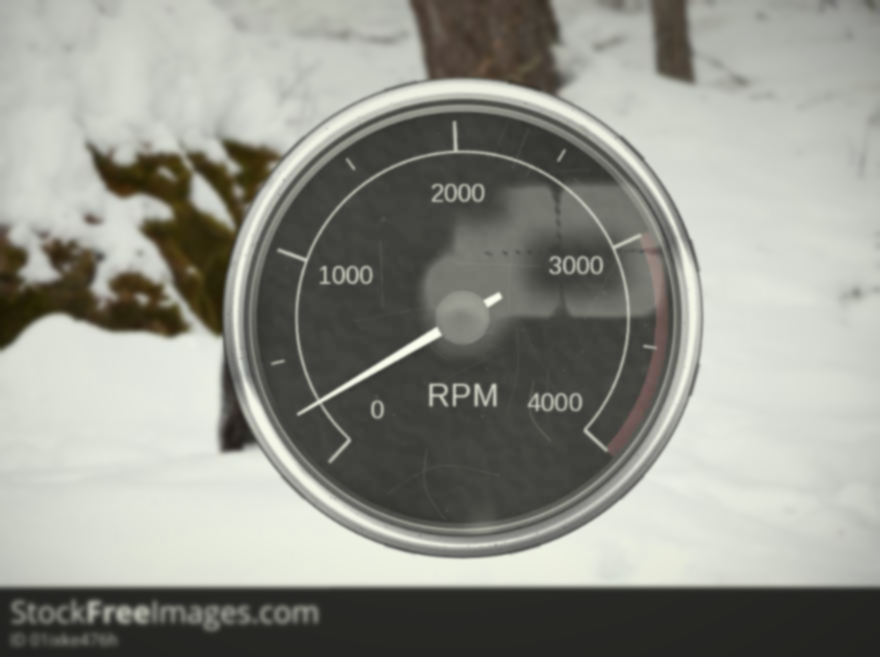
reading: 250,rpm
